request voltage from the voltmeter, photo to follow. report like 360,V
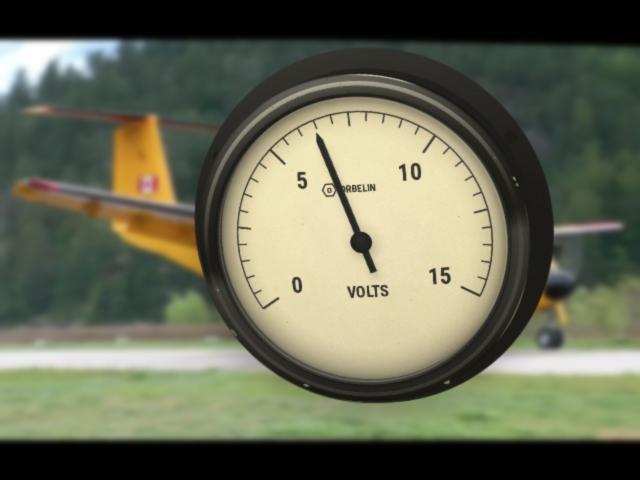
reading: 6.5,V
